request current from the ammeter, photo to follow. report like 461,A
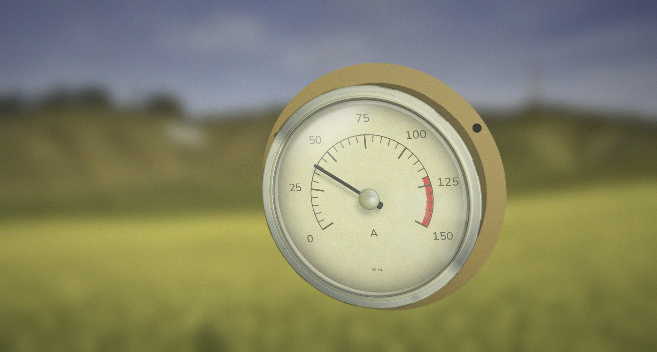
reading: 40,A
